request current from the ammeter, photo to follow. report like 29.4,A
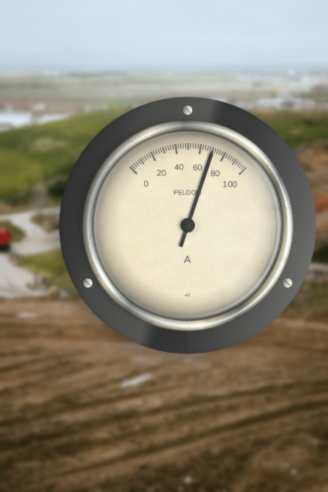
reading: 70,A
